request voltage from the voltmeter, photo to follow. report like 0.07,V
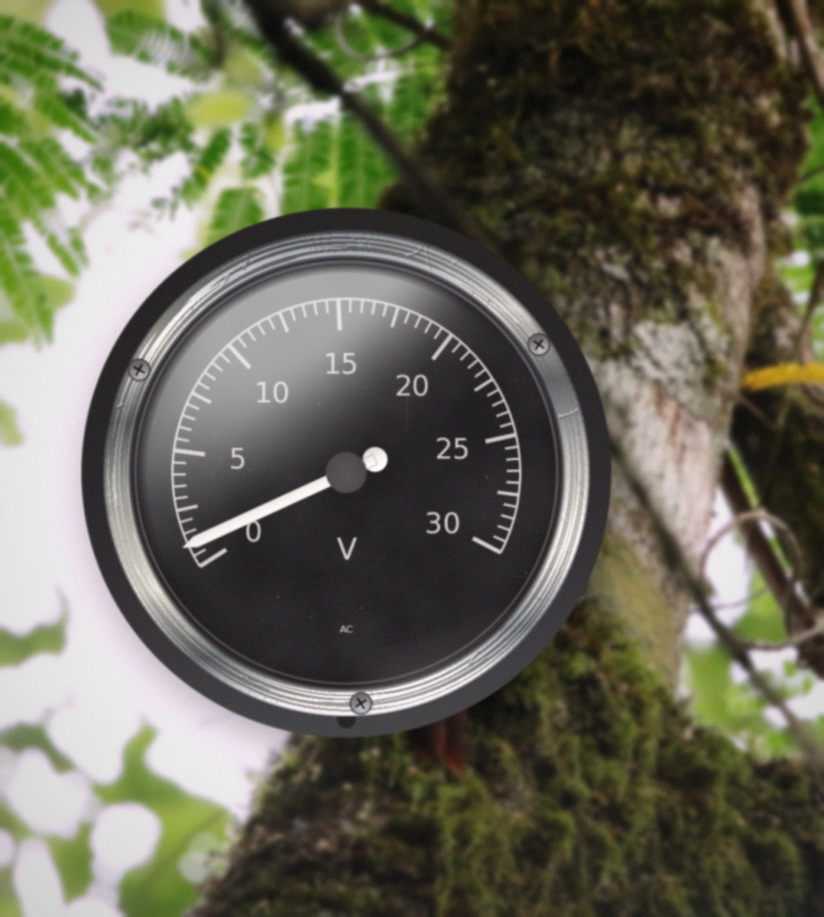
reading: 1,V
